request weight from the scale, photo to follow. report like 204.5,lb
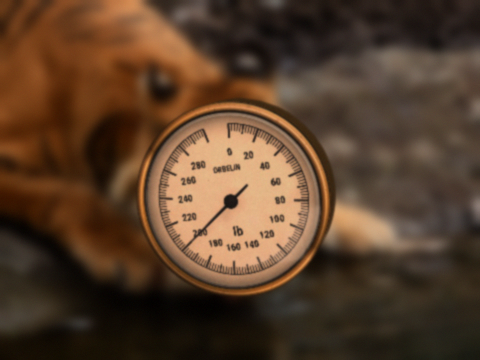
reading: 200,lb
